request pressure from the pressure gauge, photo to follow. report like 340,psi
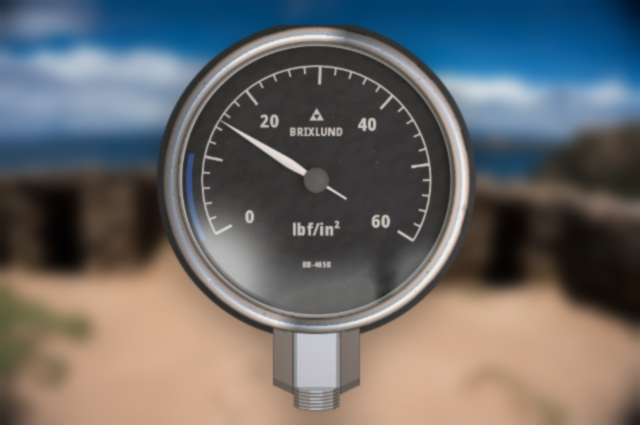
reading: 15,psi
